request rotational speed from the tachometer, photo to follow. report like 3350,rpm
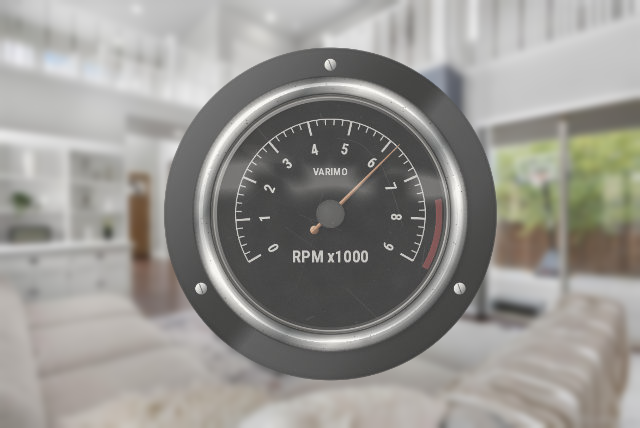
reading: 6200,rpm
